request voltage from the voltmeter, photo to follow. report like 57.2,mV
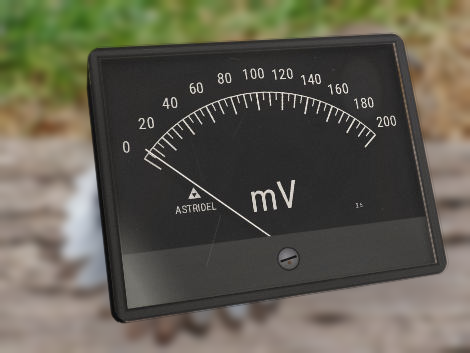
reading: 5,mV
